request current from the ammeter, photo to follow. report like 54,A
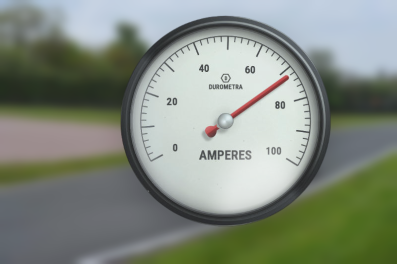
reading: 72,A
